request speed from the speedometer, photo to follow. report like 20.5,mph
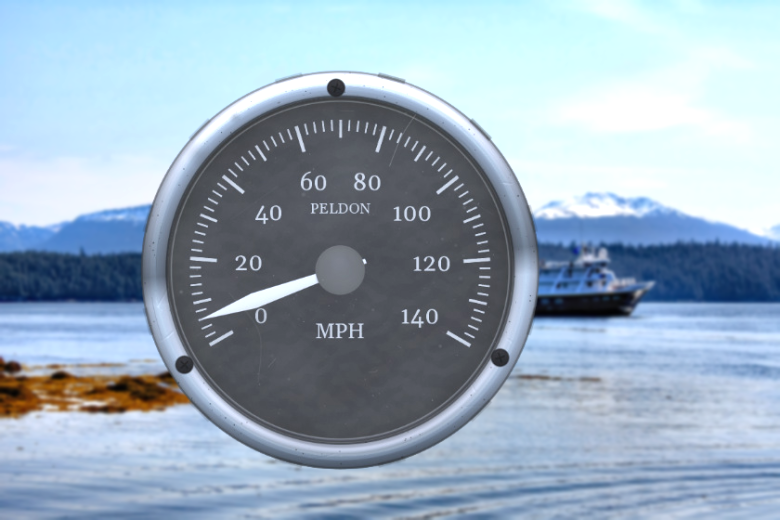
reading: 6,mph
